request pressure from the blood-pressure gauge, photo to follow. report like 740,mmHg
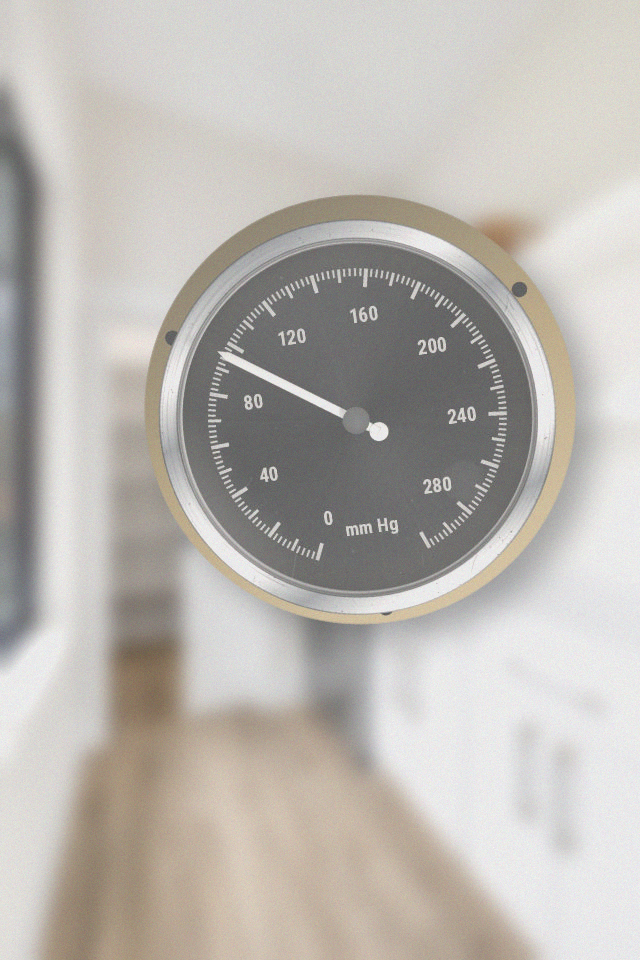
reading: 96,mmHg
